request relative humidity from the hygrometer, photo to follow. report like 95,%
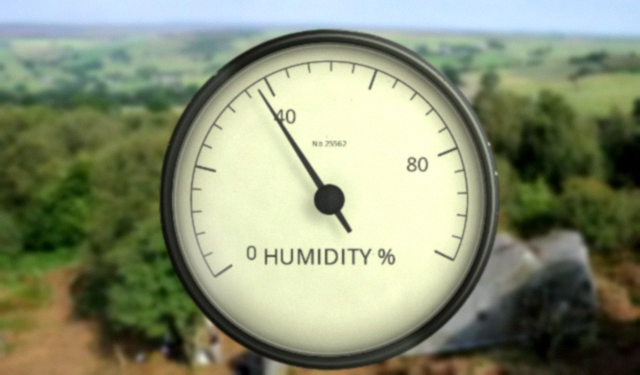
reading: 38,%
